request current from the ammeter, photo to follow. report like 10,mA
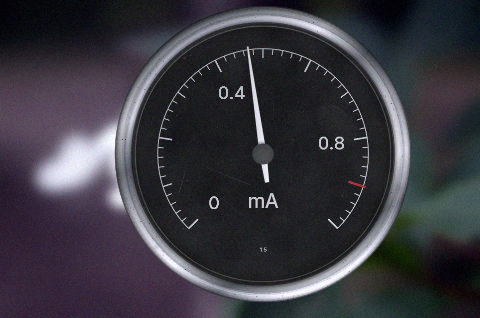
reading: 0.47,mA
